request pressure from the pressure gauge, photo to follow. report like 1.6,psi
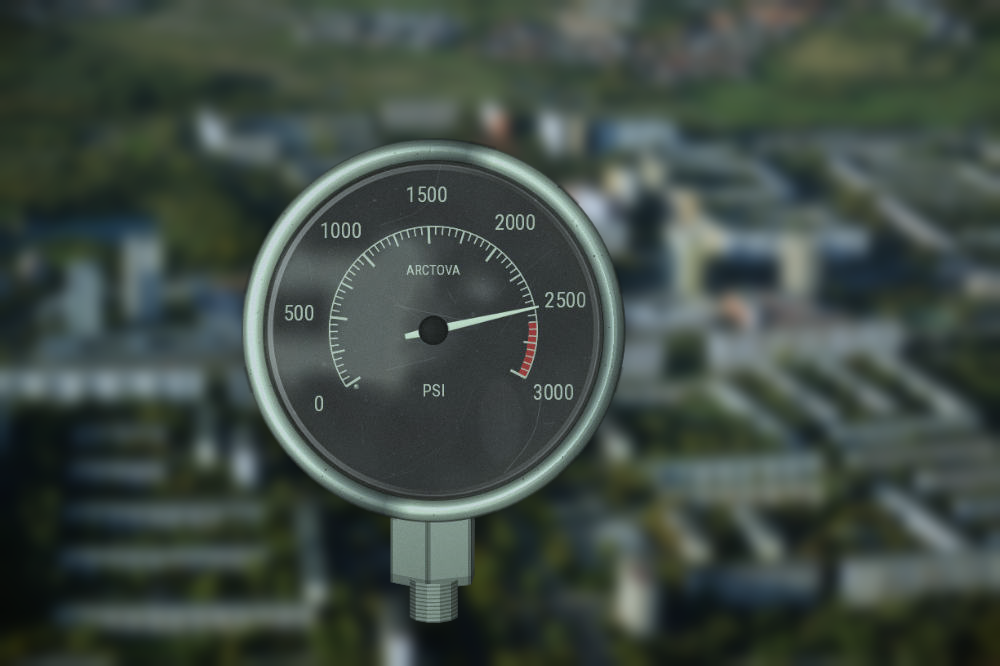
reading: 2500,psi
